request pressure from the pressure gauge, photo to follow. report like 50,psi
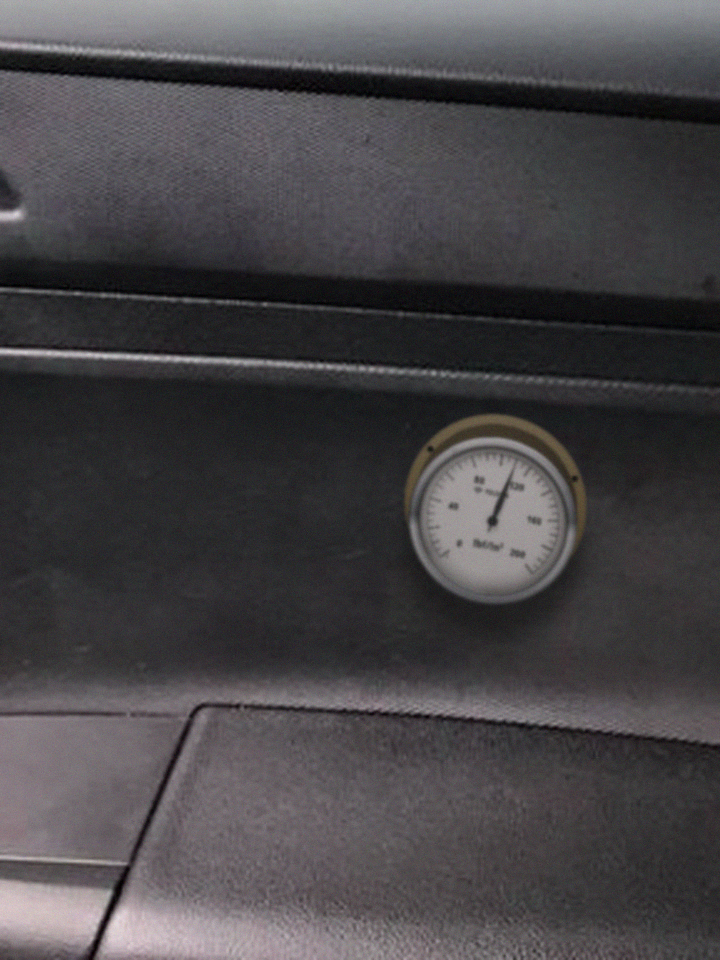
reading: 110,psi
